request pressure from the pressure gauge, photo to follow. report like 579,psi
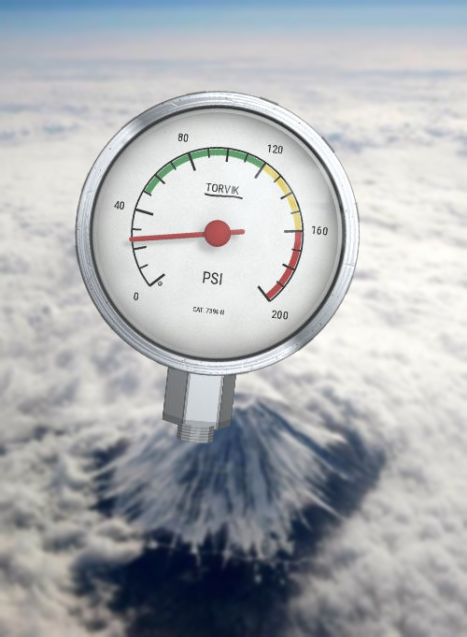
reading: 25,psi
